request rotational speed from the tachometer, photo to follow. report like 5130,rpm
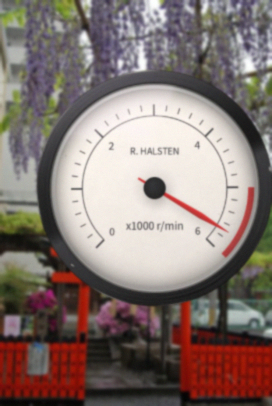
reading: 5700,rpm
